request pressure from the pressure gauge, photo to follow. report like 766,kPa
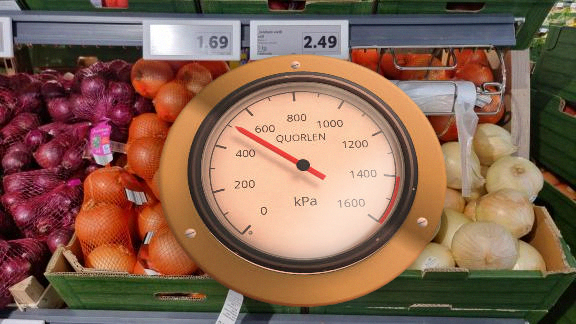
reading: 500,kPa
